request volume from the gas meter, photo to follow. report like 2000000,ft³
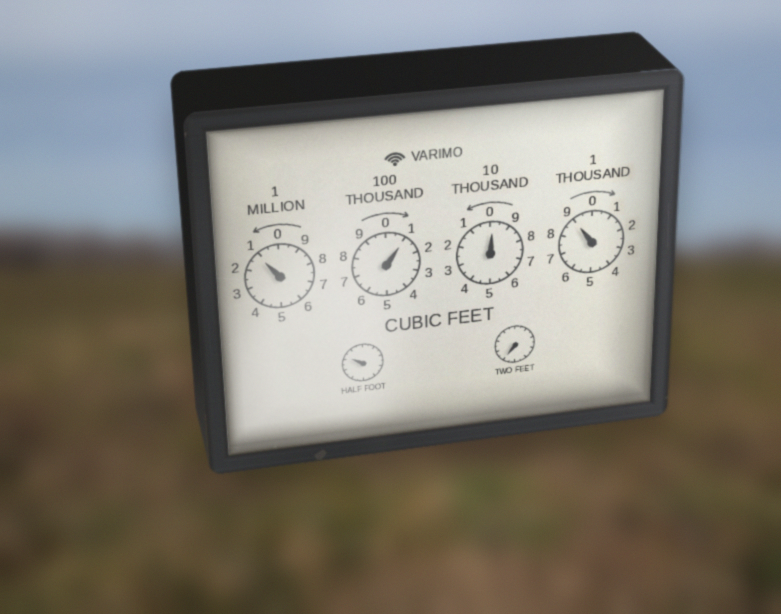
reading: 109900,ft³
